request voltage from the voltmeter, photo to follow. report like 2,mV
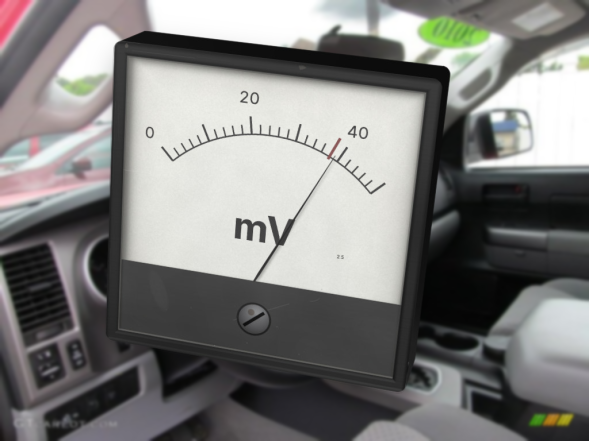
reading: 39,mV
